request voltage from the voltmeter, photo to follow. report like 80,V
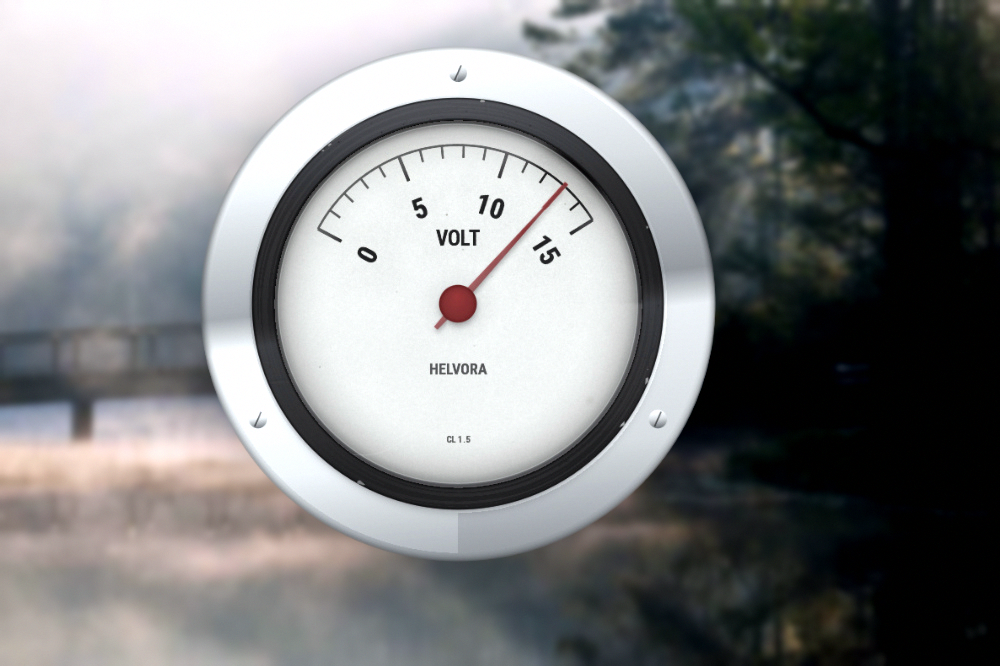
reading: 13,V
